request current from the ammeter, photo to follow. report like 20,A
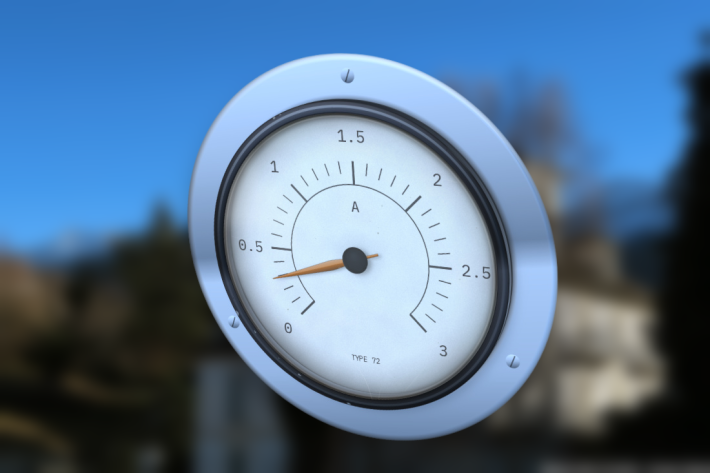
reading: 0.3,A
